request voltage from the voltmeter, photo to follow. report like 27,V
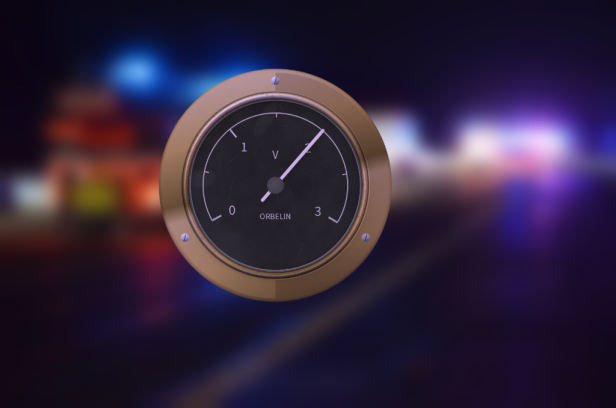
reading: 2,V
